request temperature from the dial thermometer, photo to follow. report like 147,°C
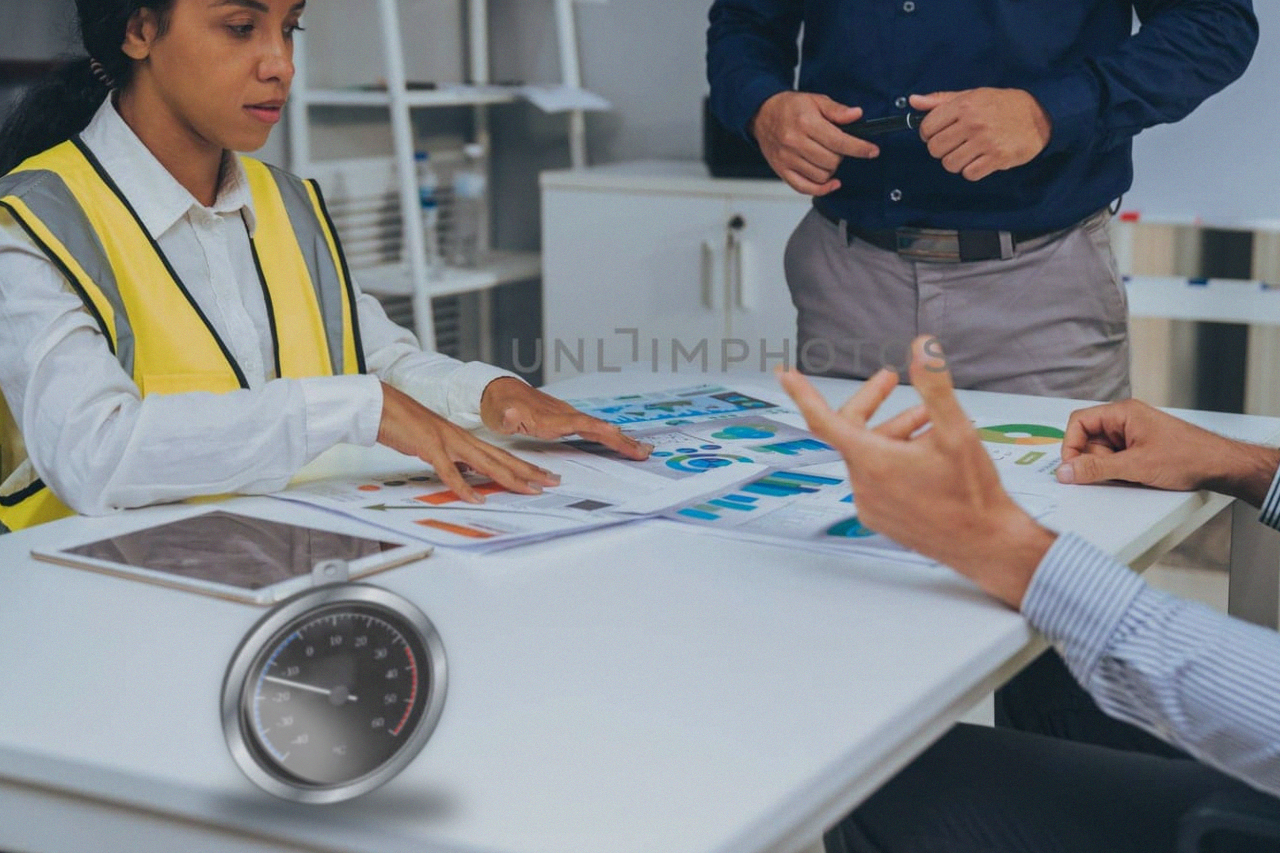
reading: -14,°C
